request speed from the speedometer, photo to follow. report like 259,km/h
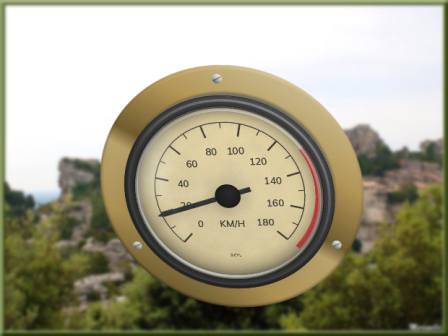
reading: 20,km/h
